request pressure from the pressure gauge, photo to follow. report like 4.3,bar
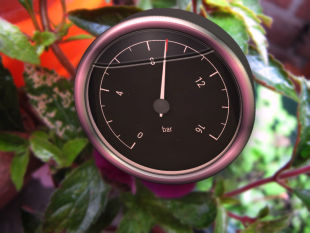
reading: 9,bar
